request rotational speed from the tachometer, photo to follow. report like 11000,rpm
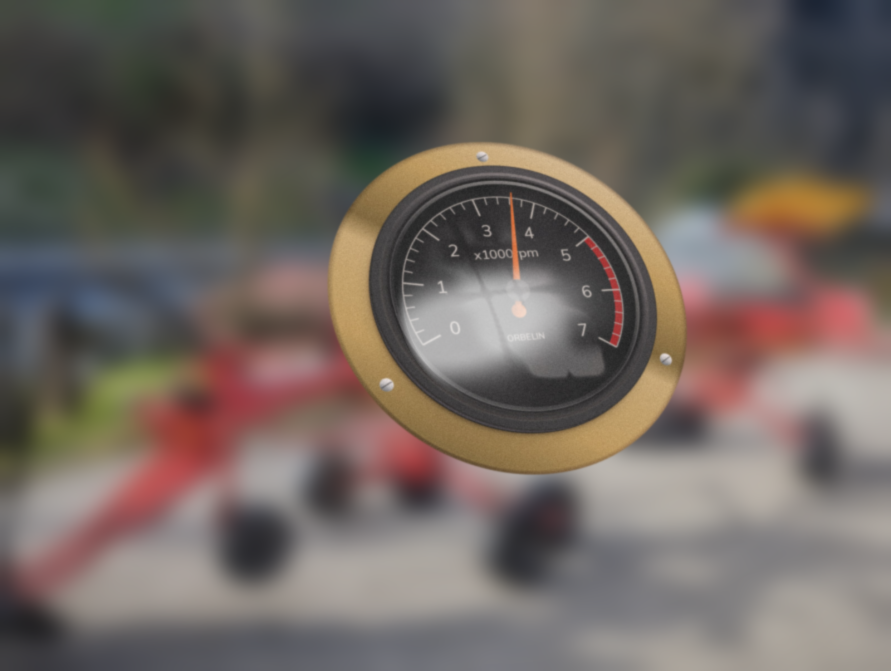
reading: 3600,rpm
